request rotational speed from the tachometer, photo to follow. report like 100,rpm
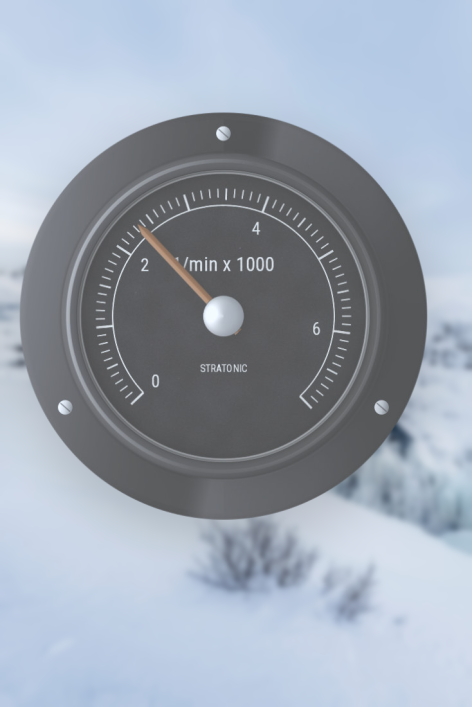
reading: 2350,rpm
